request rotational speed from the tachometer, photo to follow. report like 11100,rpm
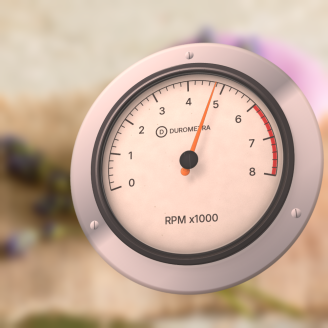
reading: 4800,rpm
